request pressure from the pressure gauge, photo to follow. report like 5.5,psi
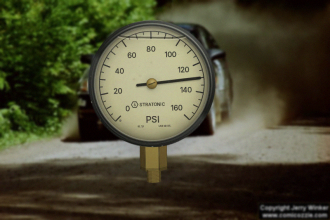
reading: 130,psi
